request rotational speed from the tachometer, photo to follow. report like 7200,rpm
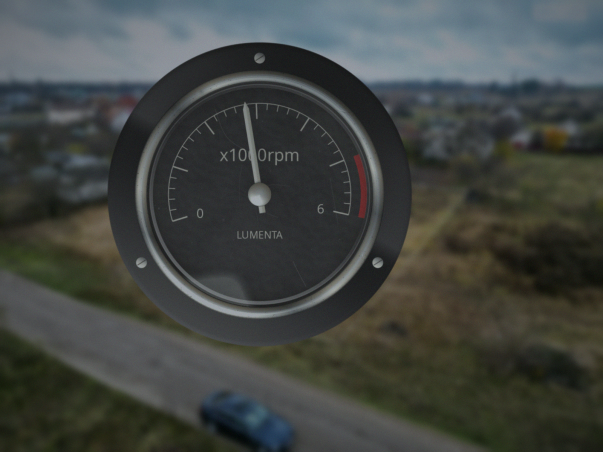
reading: 2800,rpm
